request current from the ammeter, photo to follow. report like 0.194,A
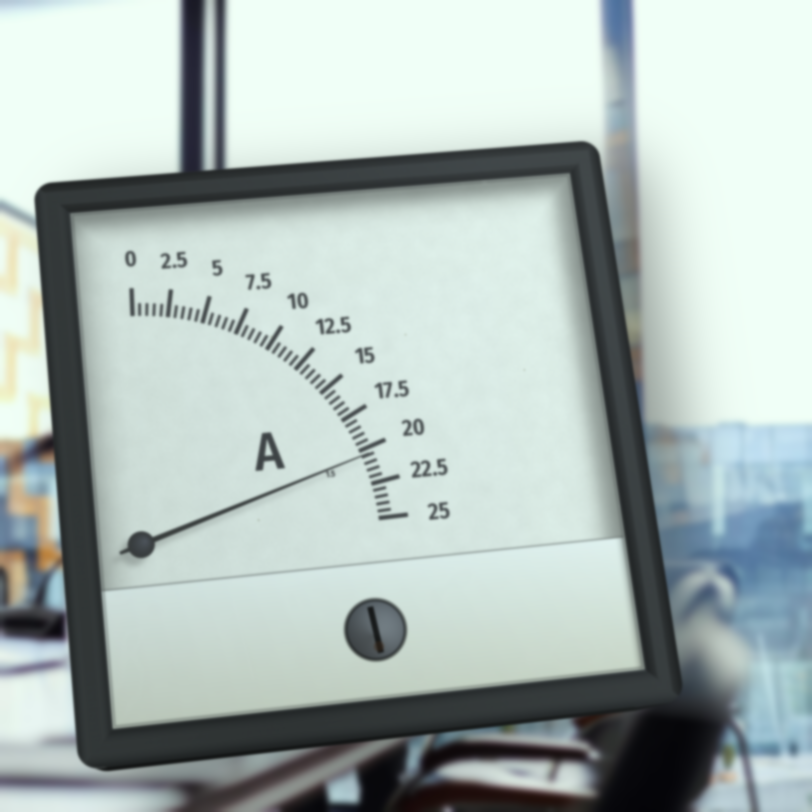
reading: 20.5,A
